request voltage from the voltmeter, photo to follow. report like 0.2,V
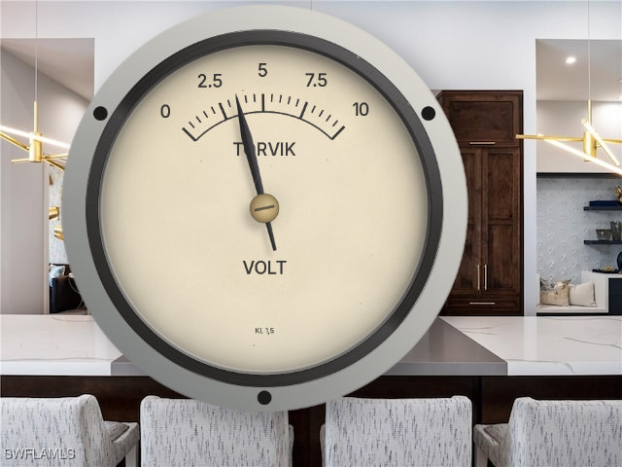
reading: 3.5,V
